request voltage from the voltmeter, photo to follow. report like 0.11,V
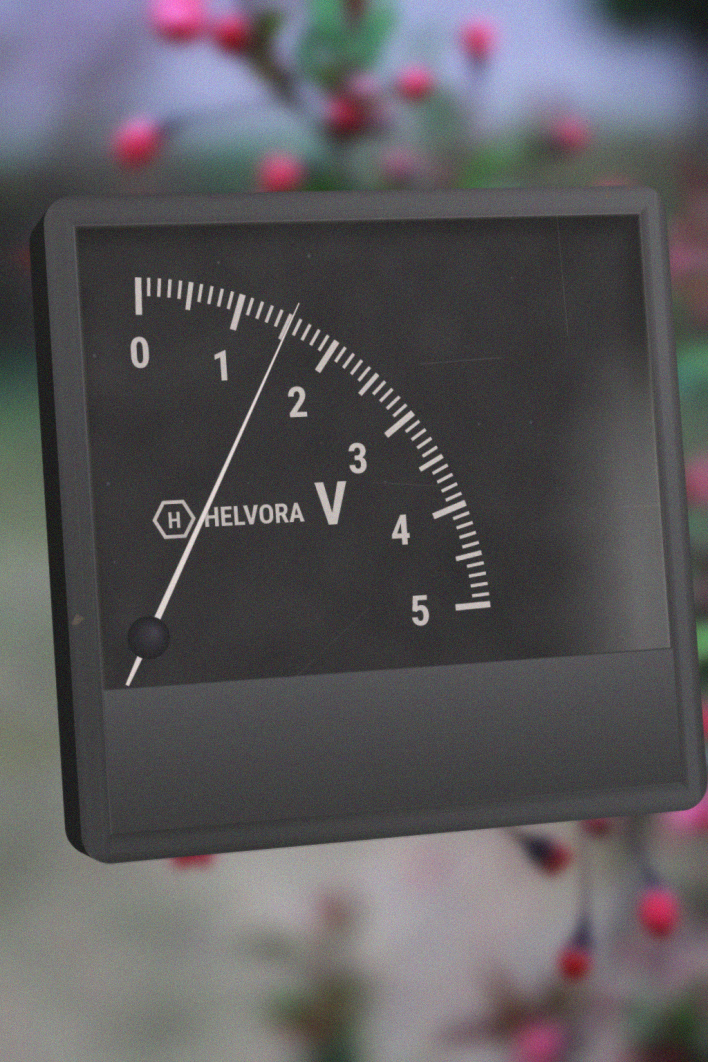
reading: 1.5,V
